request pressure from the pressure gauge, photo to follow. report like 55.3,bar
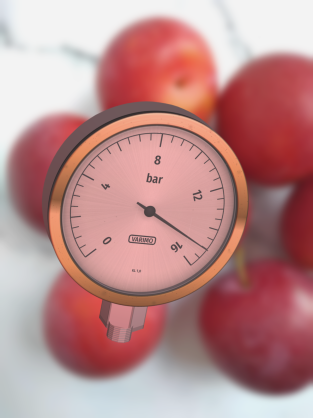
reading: 15,bar
